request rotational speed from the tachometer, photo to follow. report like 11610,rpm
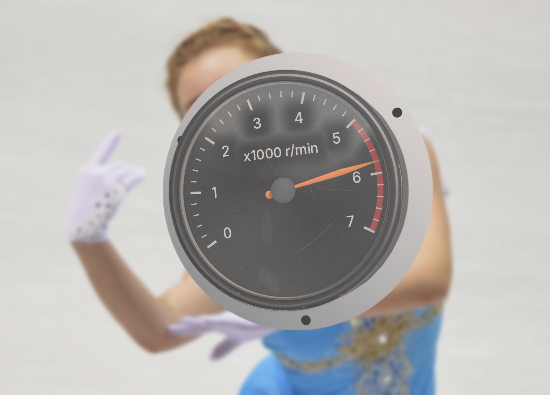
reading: 5800,rpm
